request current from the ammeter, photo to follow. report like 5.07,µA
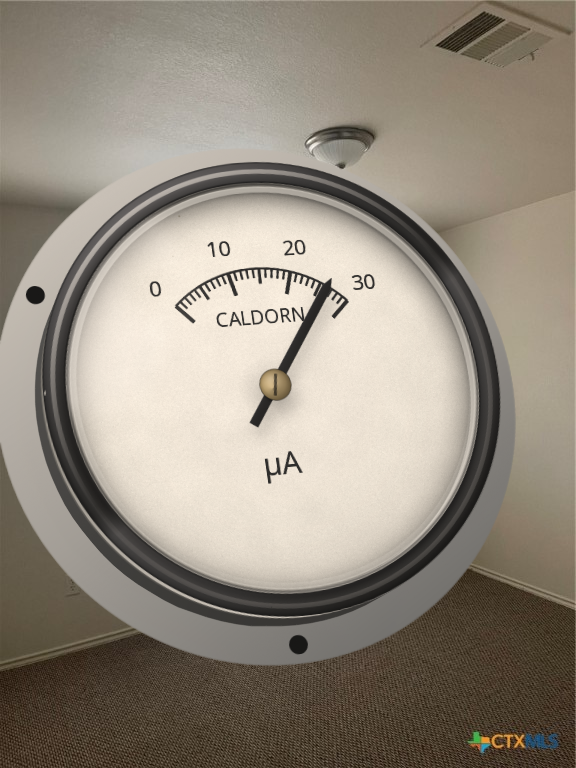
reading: 26,µA
